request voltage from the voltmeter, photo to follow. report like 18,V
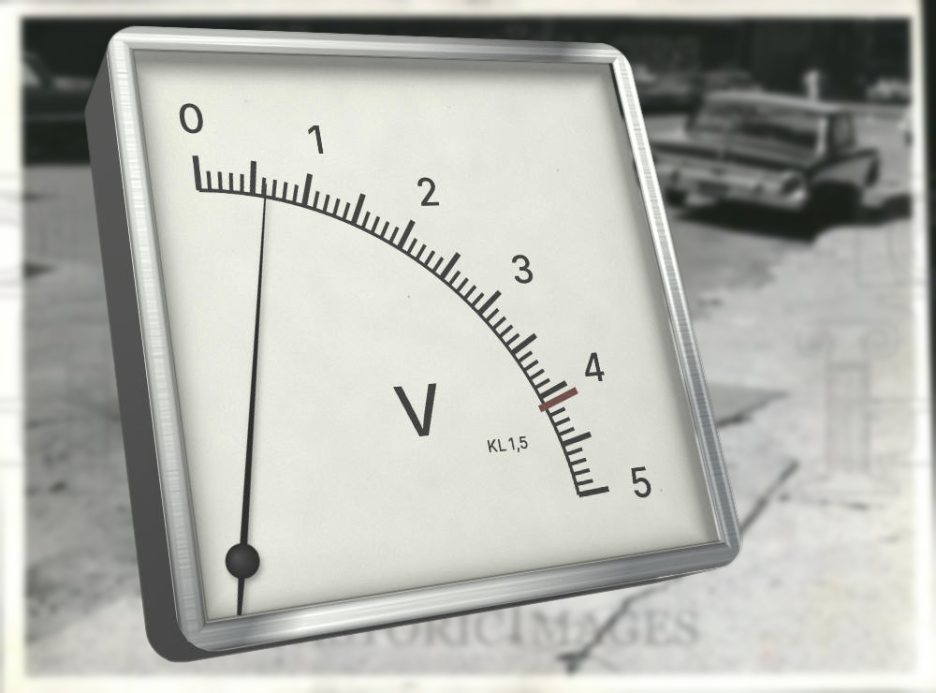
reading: 0.6,V
